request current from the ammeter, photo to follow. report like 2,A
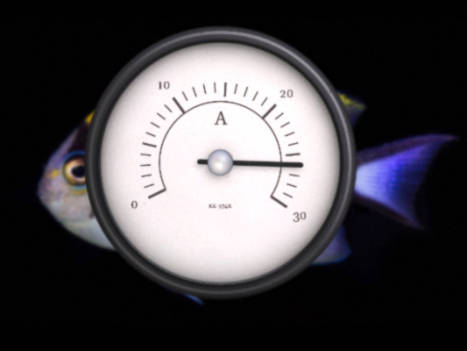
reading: 26,A
